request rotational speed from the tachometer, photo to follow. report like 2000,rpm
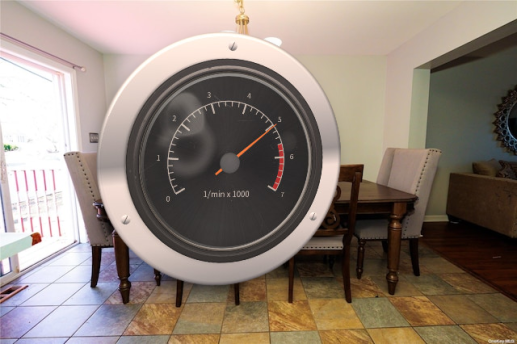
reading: 5000,rpm
